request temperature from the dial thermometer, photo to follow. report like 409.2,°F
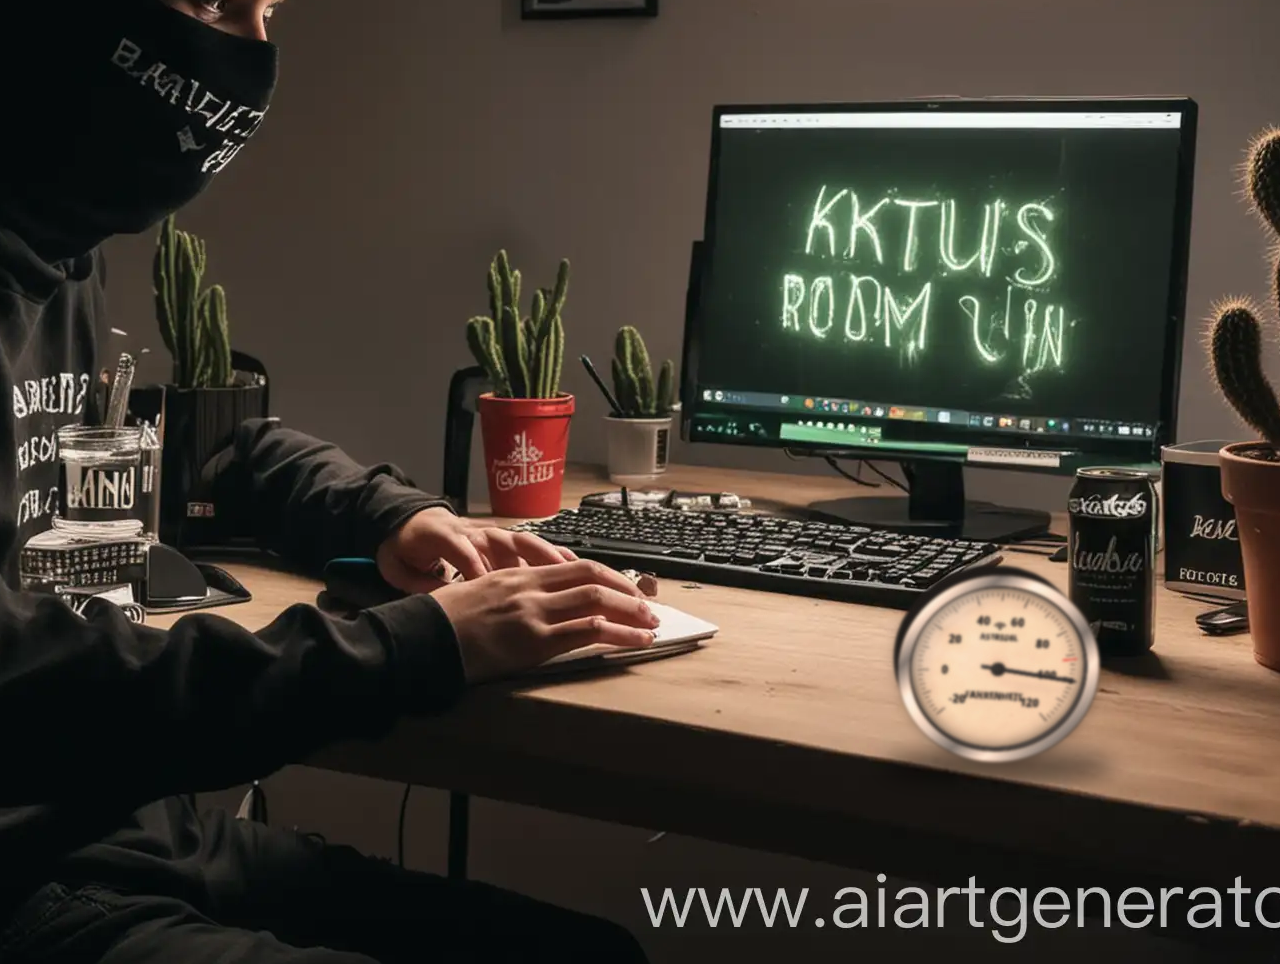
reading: 100,°F
